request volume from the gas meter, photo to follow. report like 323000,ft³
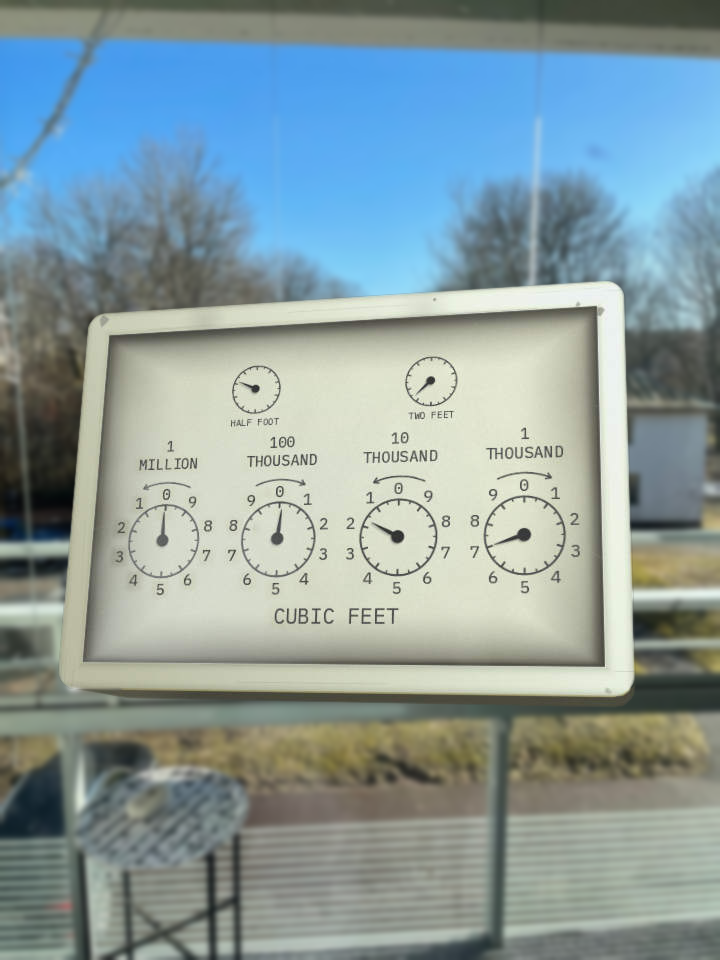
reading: 1700,ft³
